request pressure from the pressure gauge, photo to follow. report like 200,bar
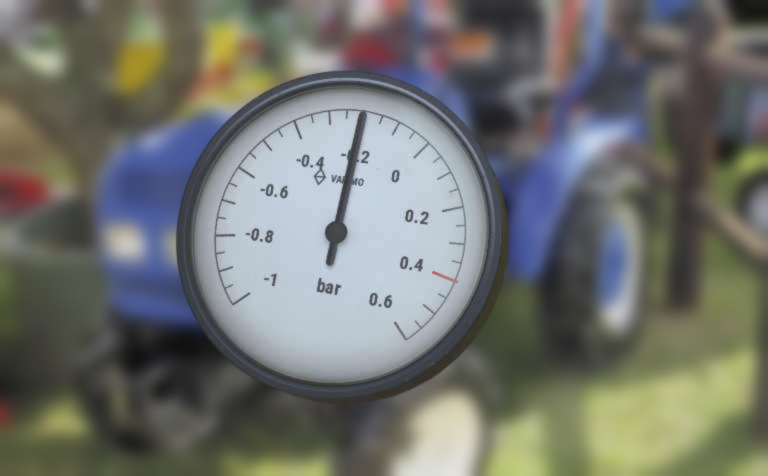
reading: -0.2,bar
